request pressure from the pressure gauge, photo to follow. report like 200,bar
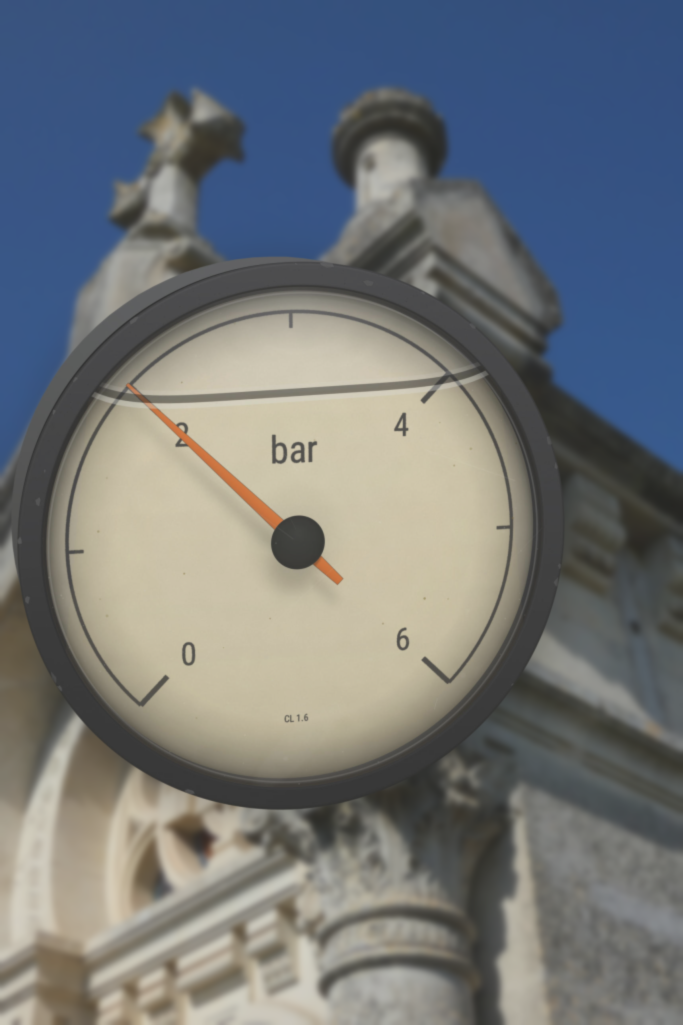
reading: 2,bar
